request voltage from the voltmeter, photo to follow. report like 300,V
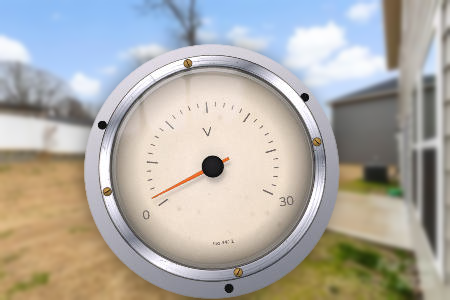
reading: 1,V
